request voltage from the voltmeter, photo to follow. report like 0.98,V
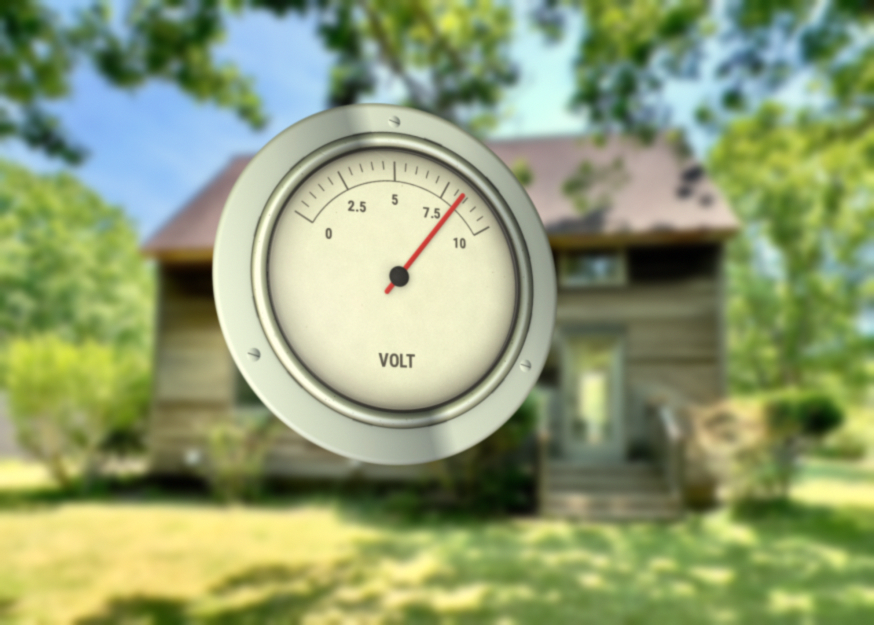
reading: 8.25,V
